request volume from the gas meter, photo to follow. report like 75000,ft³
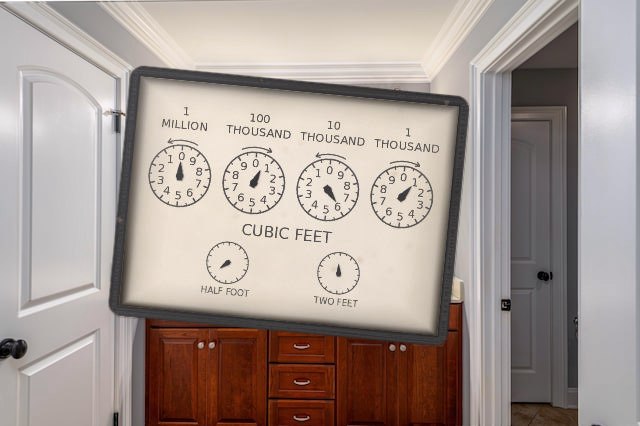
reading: 6100,ft³
